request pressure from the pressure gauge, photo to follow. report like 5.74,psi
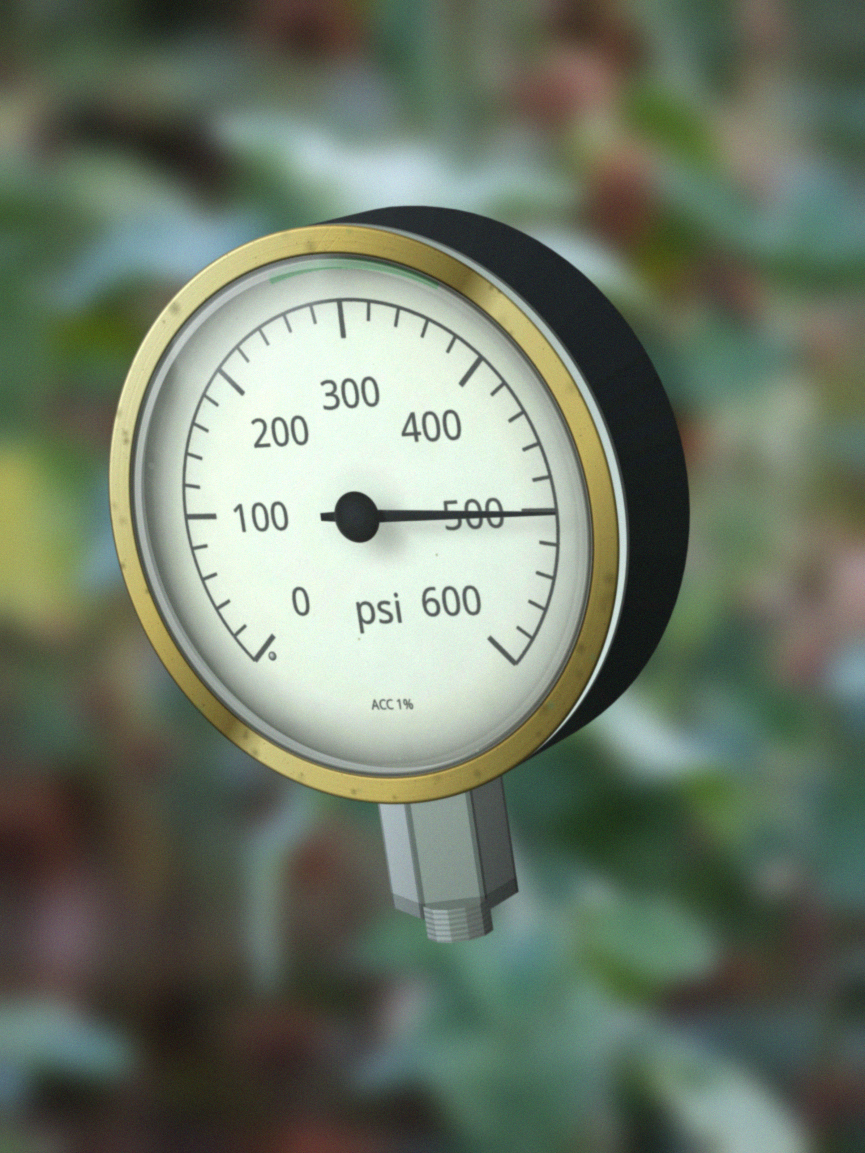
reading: 500,psi
